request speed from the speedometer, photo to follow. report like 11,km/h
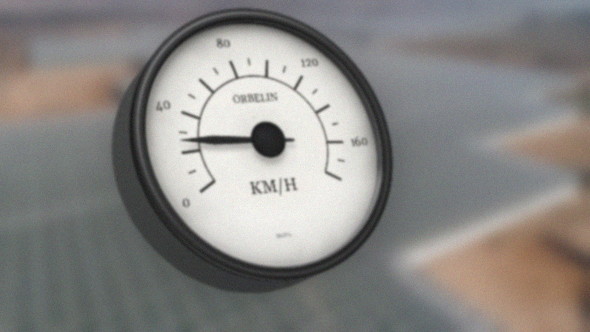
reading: 25,km/h
